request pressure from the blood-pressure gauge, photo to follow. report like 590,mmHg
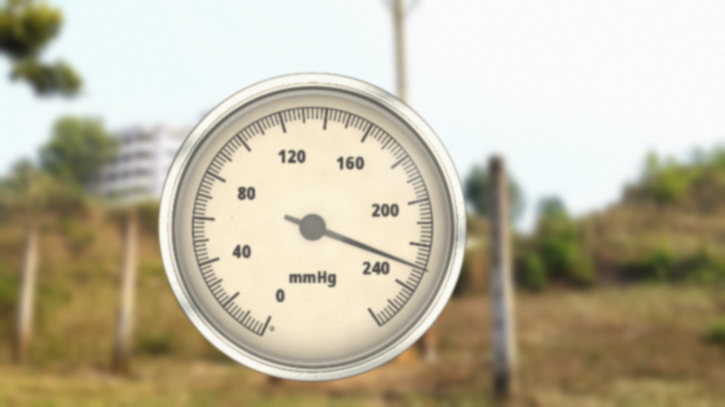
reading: 230,mmHg
